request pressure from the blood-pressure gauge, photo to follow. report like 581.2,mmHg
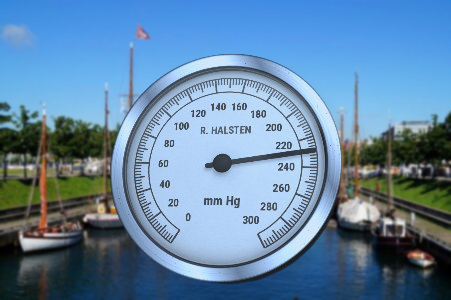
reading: 230,mmHg
